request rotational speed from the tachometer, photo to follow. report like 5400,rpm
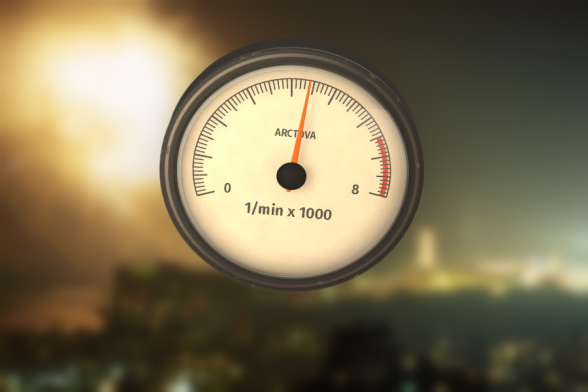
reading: 4400,rpm
